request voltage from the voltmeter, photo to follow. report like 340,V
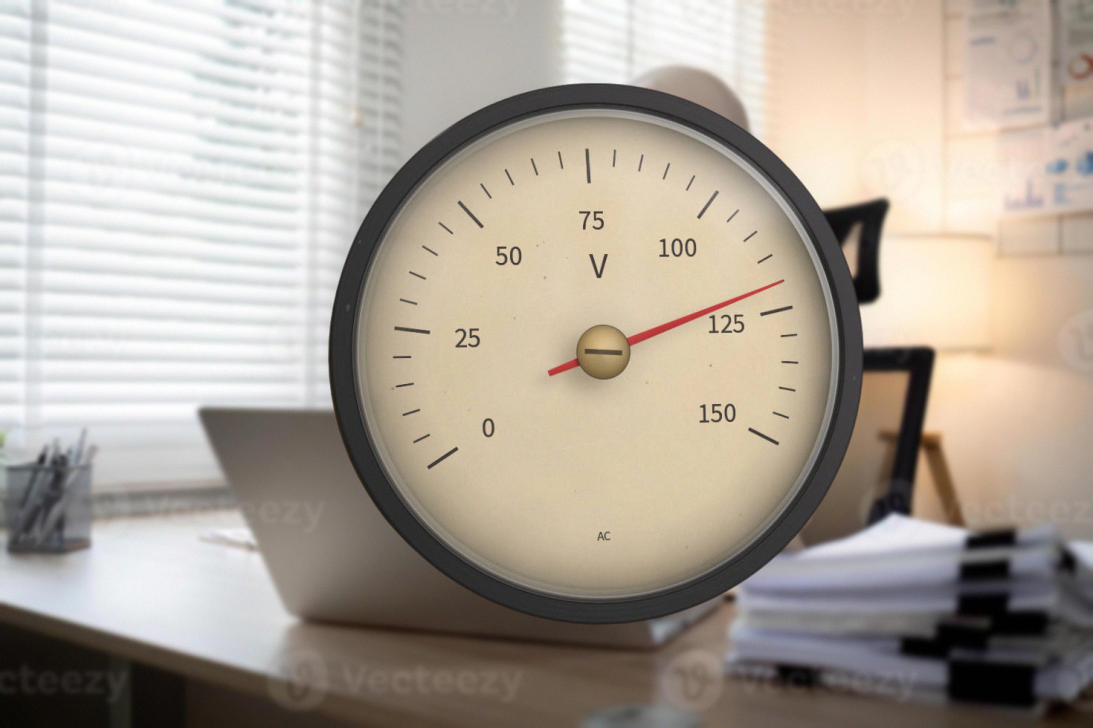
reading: 120,V
